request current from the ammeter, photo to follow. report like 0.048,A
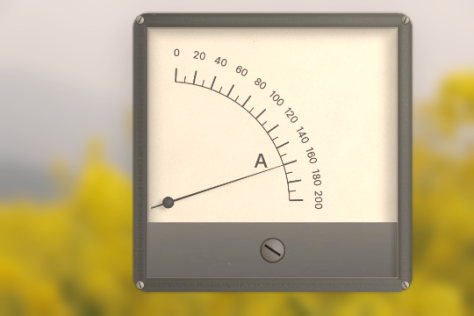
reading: 160,A
